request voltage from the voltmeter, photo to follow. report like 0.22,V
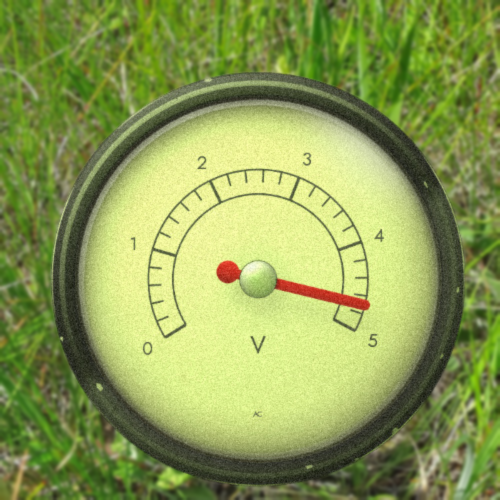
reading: 4.7,V
